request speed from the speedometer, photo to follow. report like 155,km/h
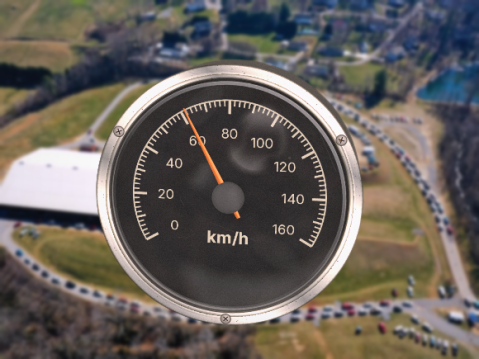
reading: 62,km/h
